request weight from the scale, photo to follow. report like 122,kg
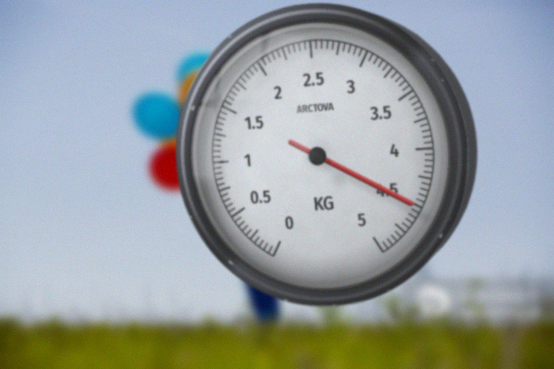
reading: 4.5,kg
